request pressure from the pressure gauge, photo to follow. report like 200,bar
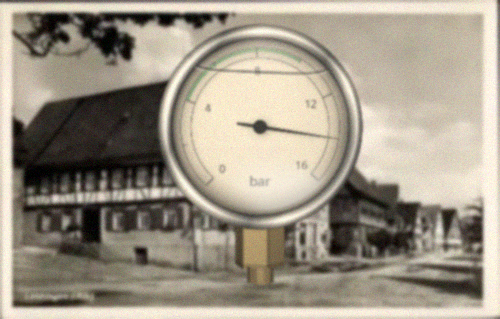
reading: 14,bar
